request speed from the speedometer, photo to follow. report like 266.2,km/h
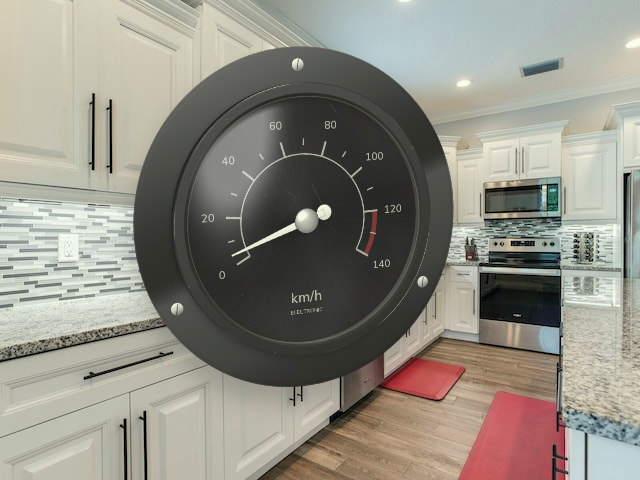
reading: 5,km/h
